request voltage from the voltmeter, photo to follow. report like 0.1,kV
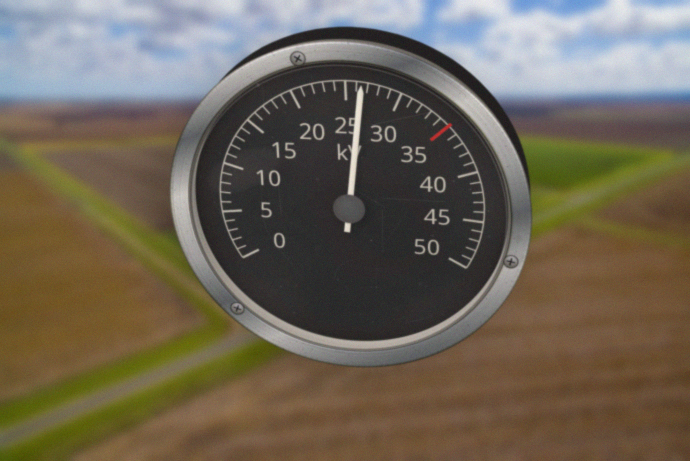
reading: 26.5,kV
